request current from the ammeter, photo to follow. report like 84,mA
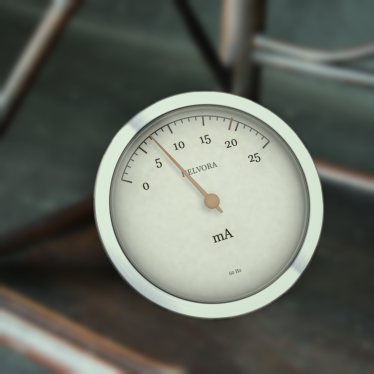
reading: 7,mA
